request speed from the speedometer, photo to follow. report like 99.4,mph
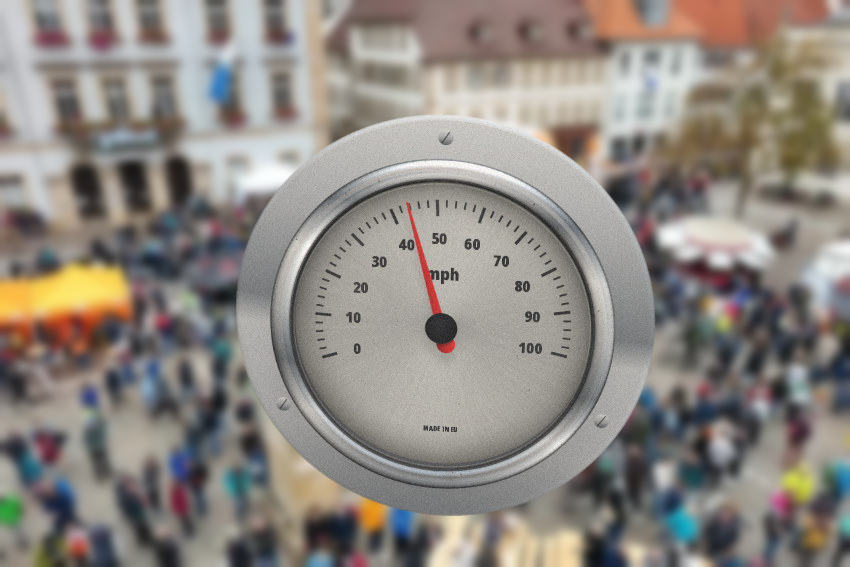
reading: 44,mph
